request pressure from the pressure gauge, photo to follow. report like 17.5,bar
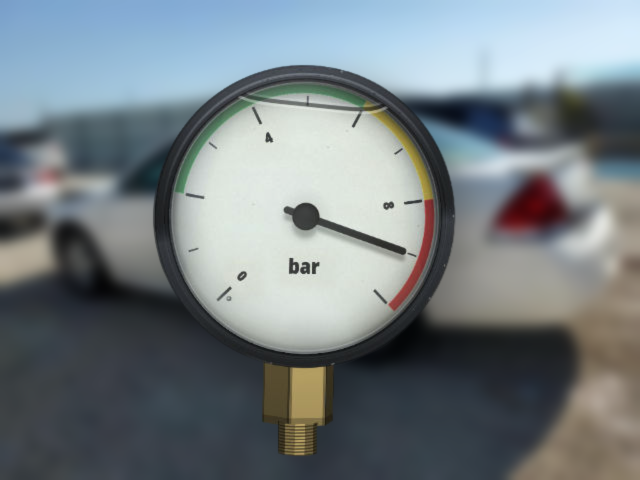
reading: 9,bar
